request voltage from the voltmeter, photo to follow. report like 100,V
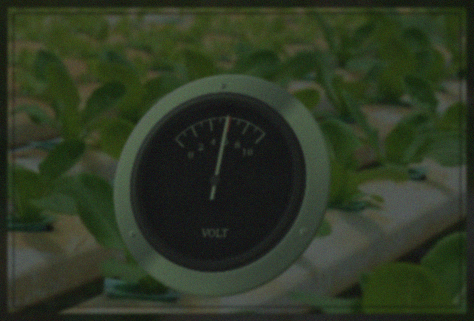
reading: 6,V
